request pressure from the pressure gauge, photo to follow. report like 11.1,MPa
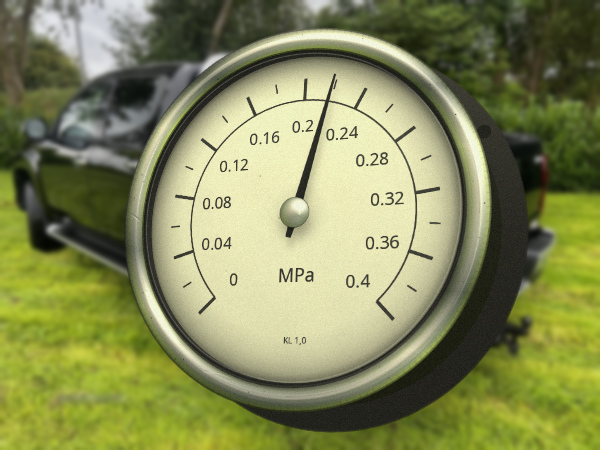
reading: 0.22,MPa
